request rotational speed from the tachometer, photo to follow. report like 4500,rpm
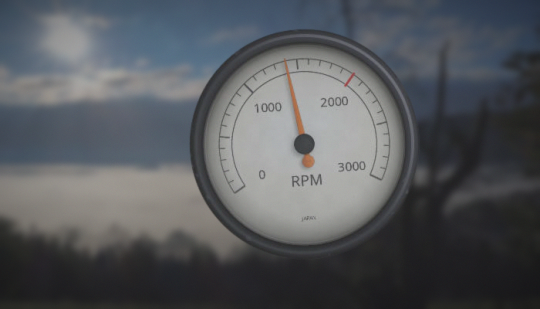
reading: 1400,rpm
